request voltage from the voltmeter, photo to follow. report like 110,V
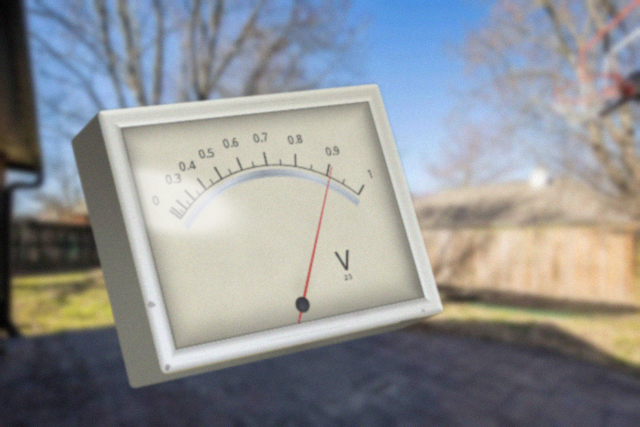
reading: 0.9,V
